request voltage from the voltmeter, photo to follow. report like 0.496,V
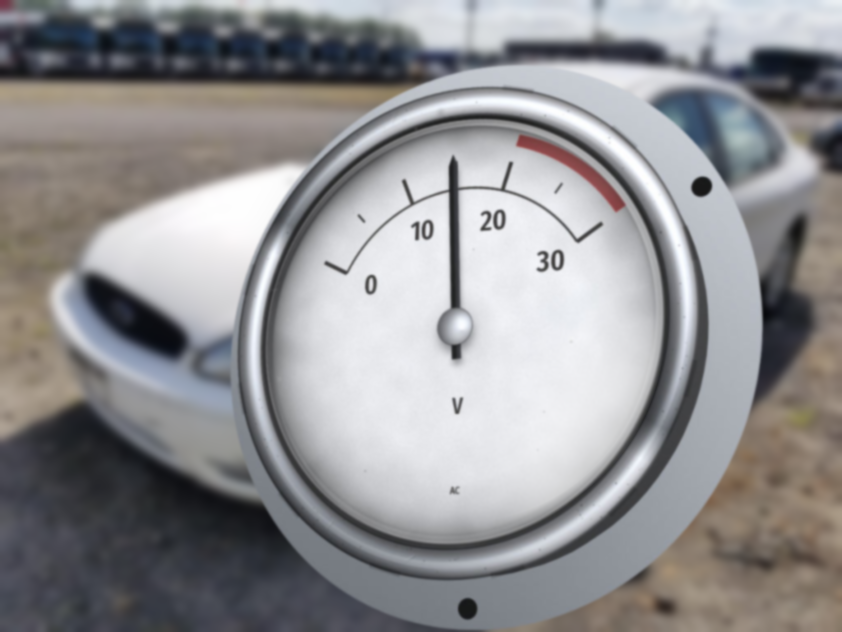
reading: 15,V
